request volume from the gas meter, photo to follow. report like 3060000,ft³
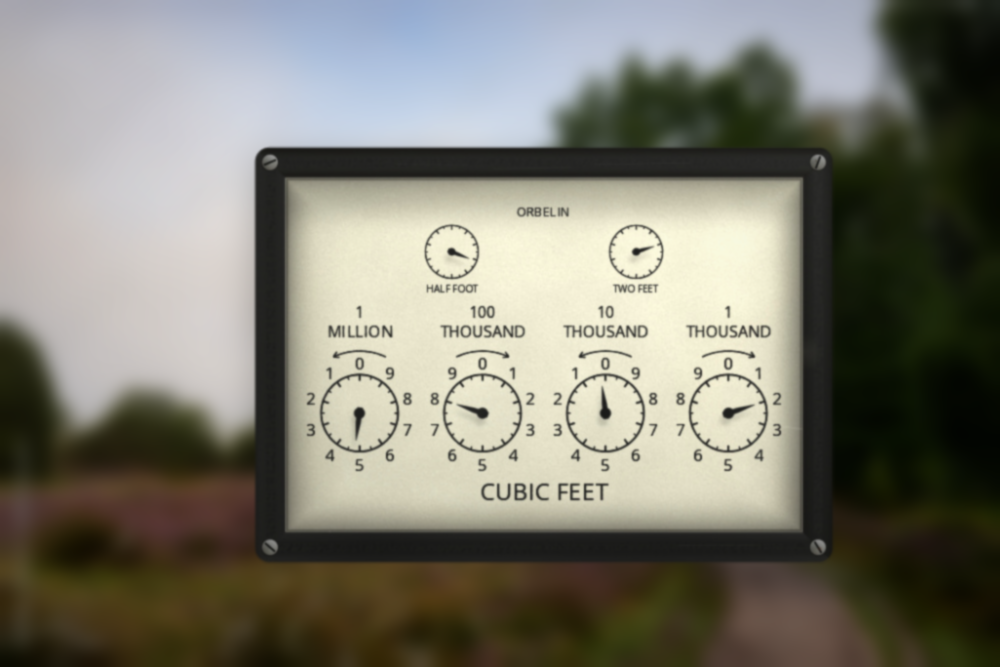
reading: 480200,ft³
